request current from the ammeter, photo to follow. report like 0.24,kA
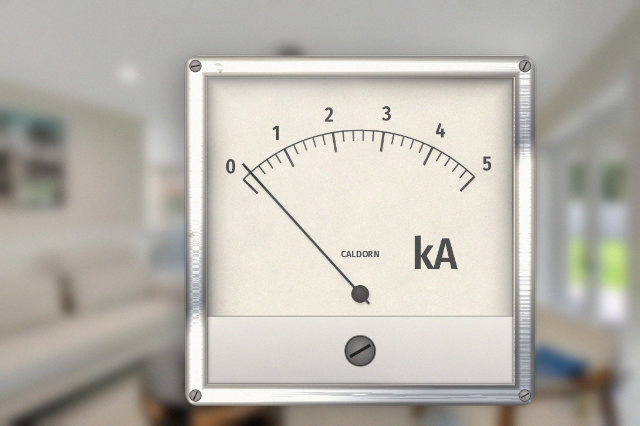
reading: 0.2,kA
